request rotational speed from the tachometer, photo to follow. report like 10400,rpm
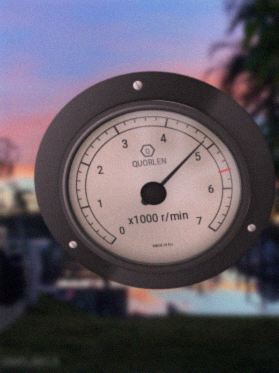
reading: 4800,rpm
